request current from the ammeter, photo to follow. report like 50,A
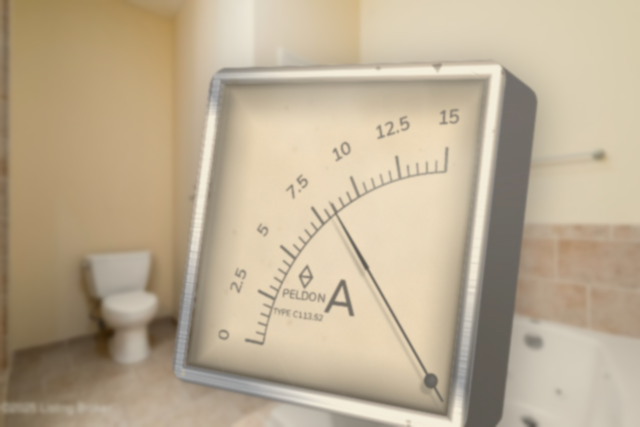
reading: 8.5,A
